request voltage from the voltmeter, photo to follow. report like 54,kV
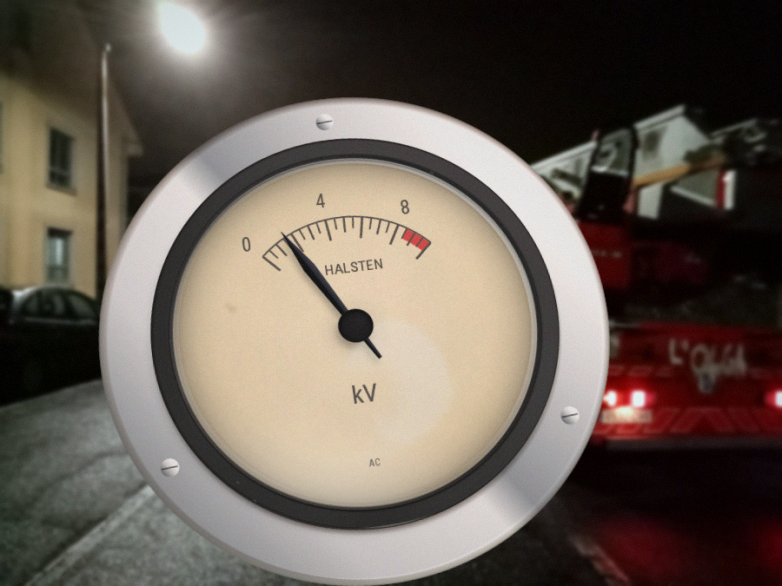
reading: 1.5,kV
